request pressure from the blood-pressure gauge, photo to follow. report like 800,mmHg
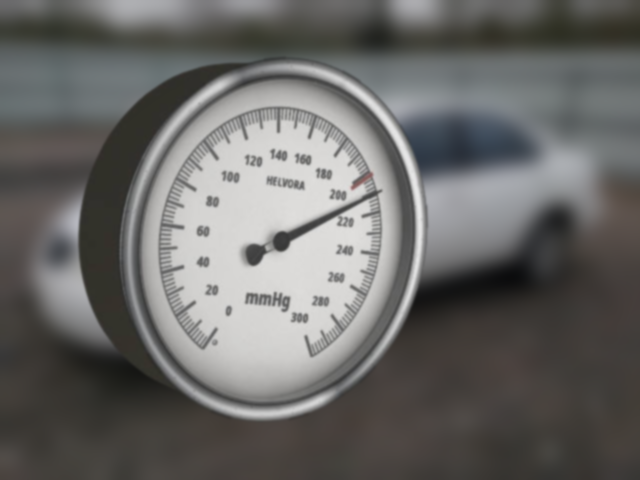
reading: 210,mmHg
